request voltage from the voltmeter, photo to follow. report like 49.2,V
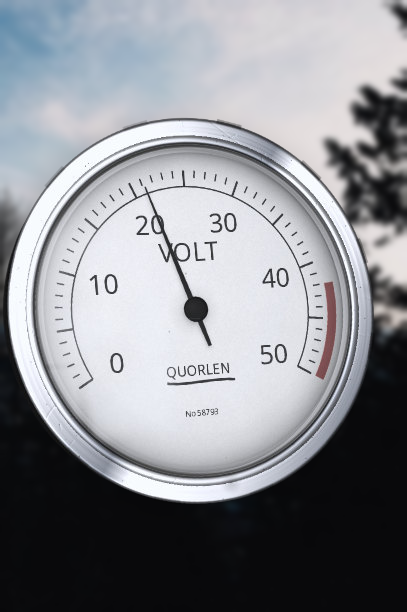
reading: 21,V
